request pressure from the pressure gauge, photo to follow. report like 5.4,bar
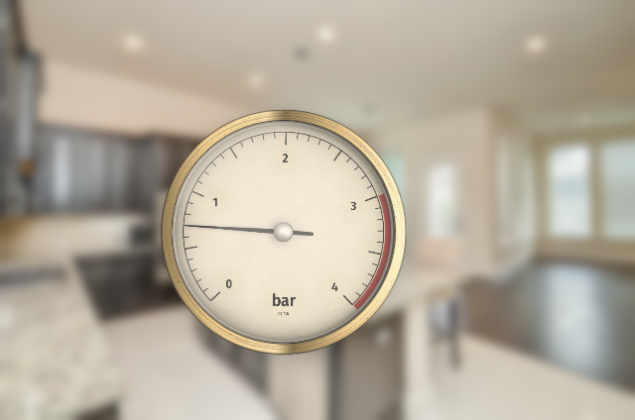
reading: 0.7,bar
